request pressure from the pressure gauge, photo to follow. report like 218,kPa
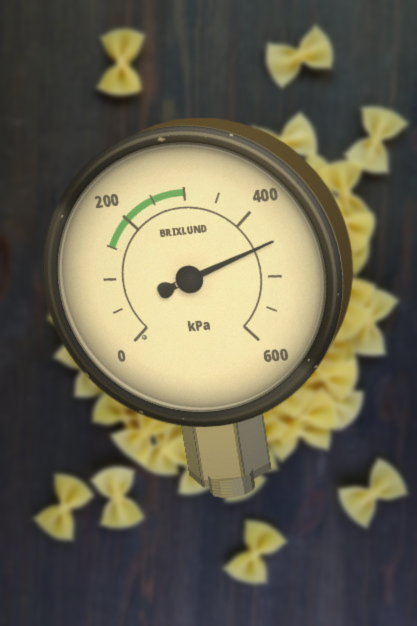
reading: 450,kPa
